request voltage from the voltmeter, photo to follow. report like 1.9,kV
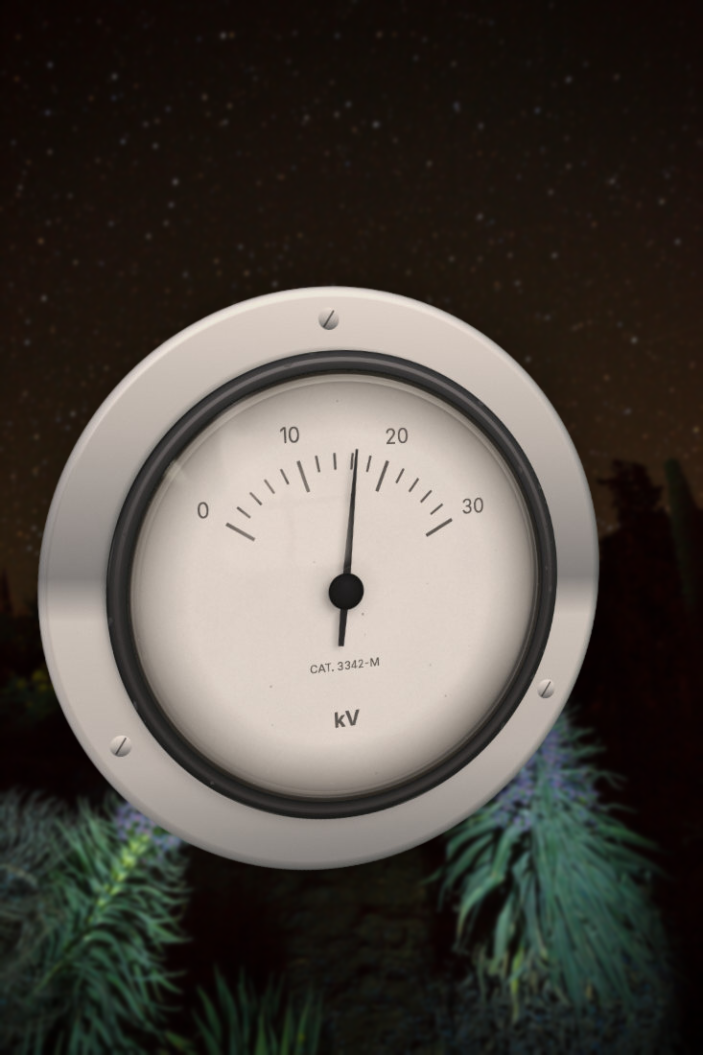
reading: 16,kV
